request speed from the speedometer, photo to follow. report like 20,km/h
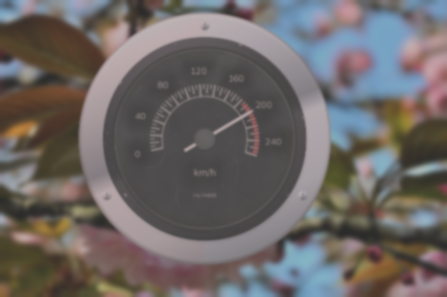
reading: 200,km/h
